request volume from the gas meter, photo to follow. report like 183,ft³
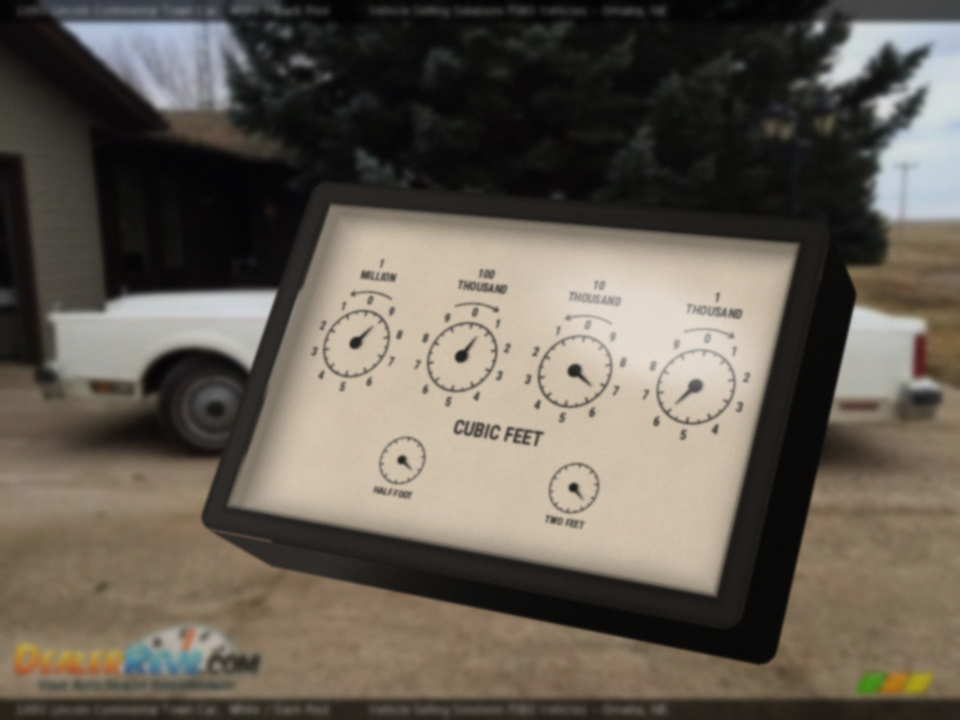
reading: 906600,ft³
